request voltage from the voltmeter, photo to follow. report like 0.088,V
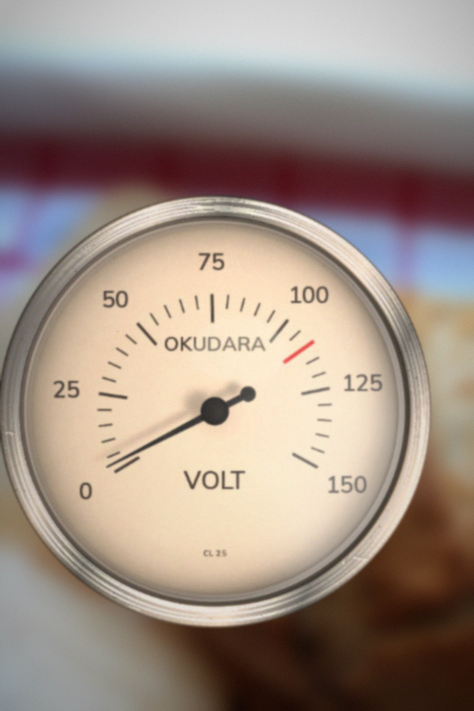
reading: 2.5,V
